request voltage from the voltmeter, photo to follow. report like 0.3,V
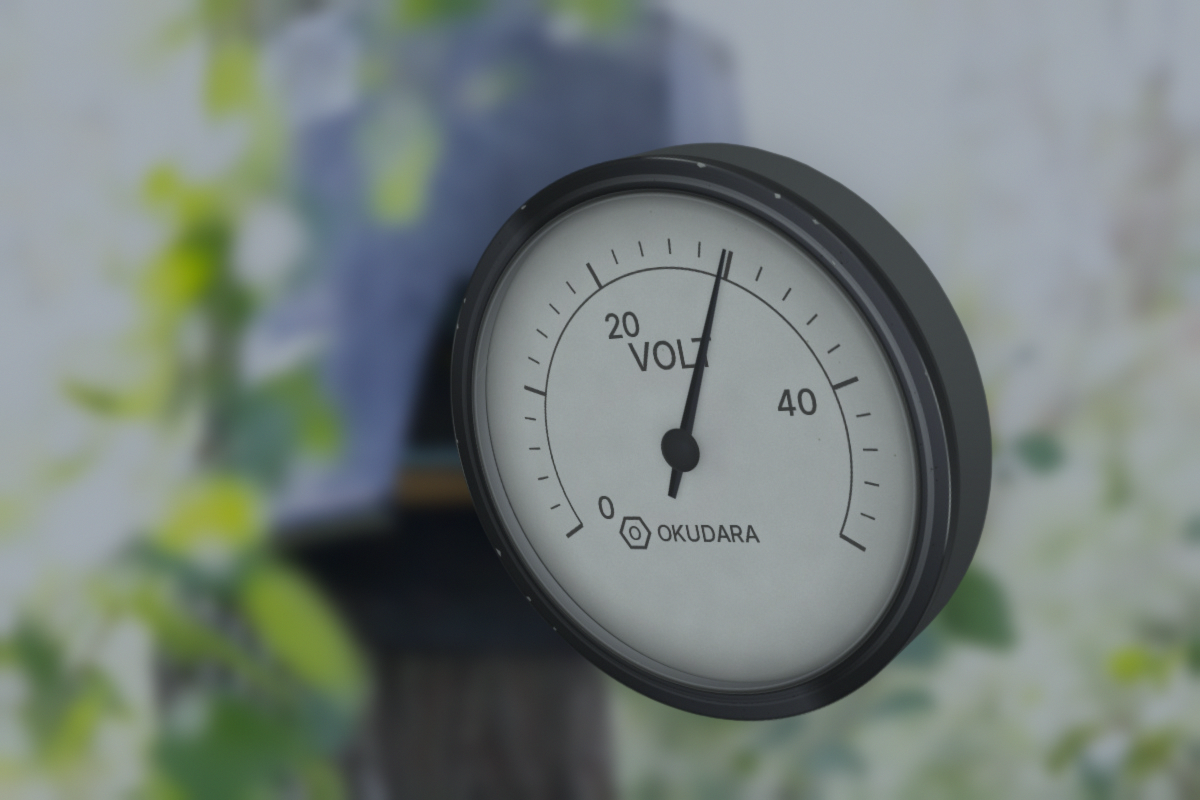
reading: 30,V
